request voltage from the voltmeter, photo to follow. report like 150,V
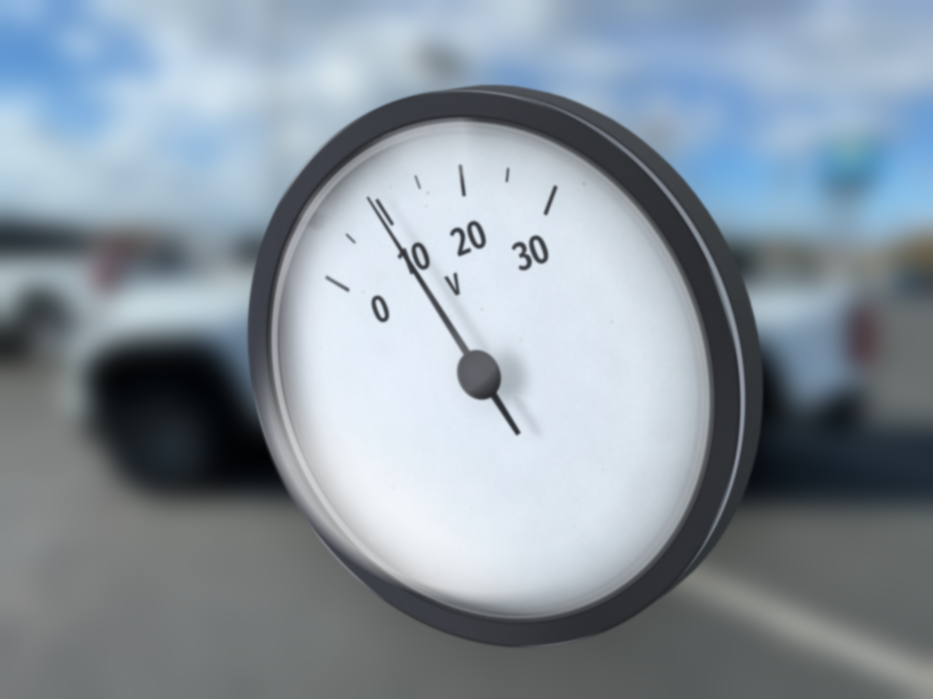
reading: 10,V
